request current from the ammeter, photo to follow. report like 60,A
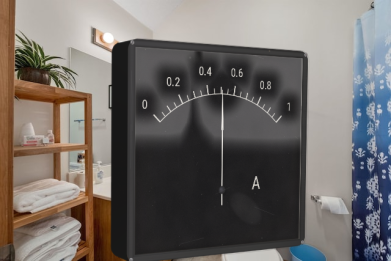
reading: 0.5,A
